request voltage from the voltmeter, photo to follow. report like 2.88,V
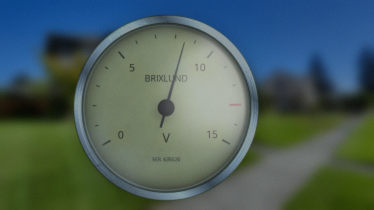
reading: 8.5,V
